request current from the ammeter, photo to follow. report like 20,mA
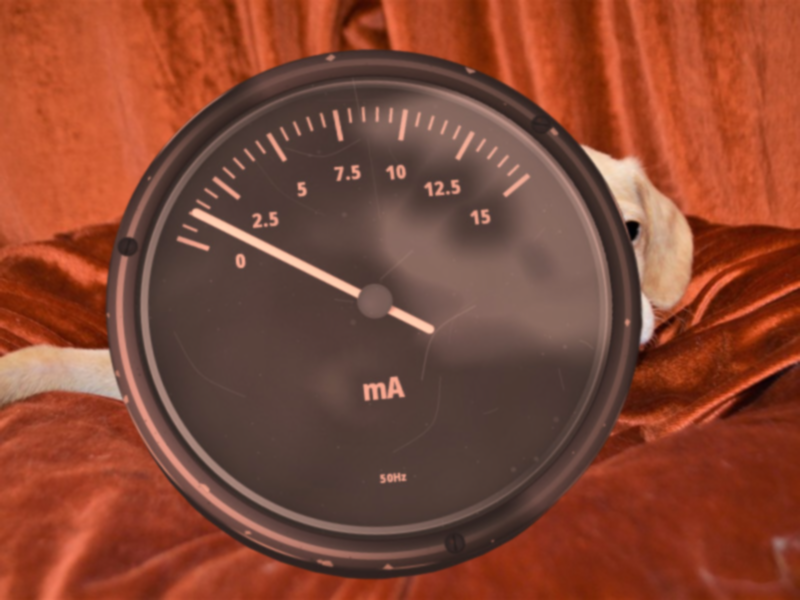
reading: 1,mA
